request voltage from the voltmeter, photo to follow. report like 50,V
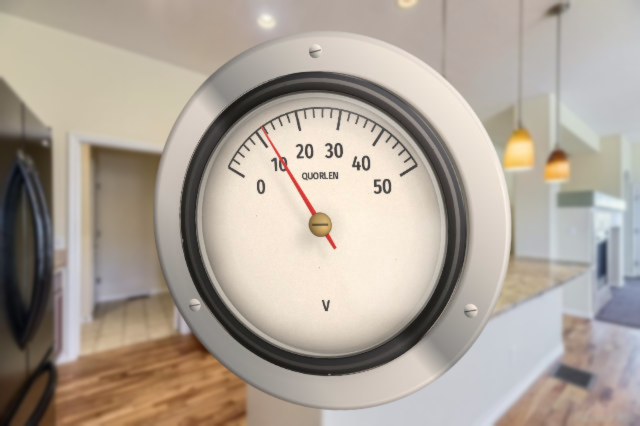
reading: 12,V
